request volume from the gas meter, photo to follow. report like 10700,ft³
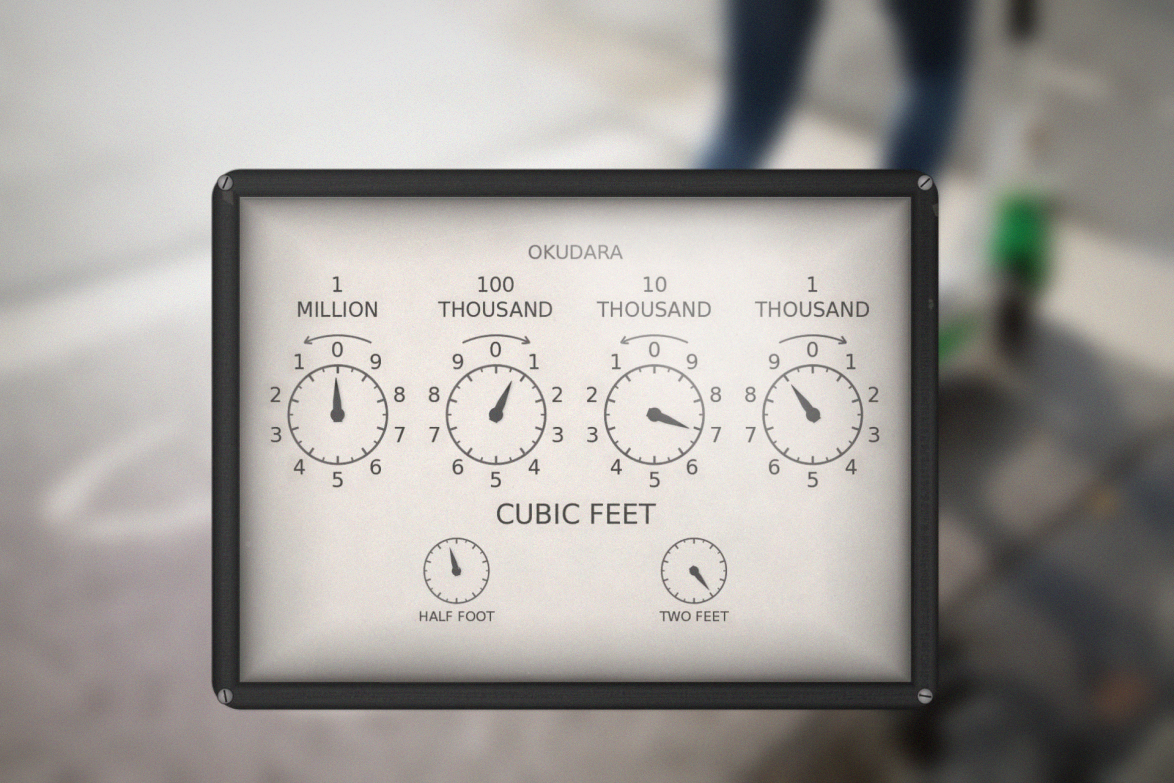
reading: 6900,ft³
